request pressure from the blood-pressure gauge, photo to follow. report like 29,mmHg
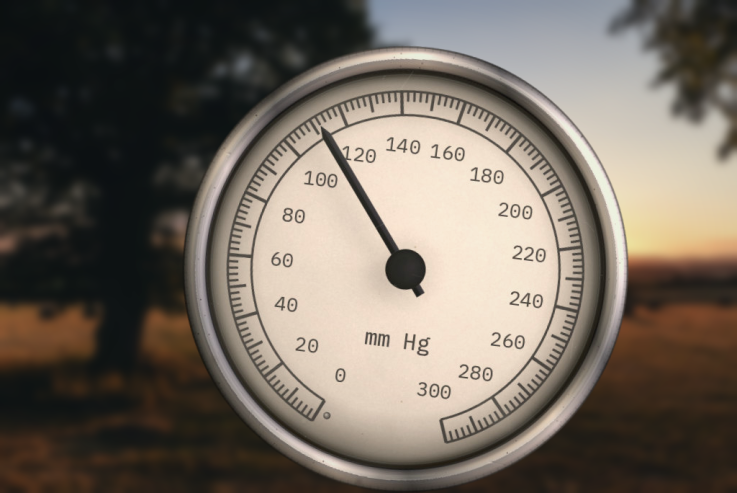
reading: 112,mmHg
